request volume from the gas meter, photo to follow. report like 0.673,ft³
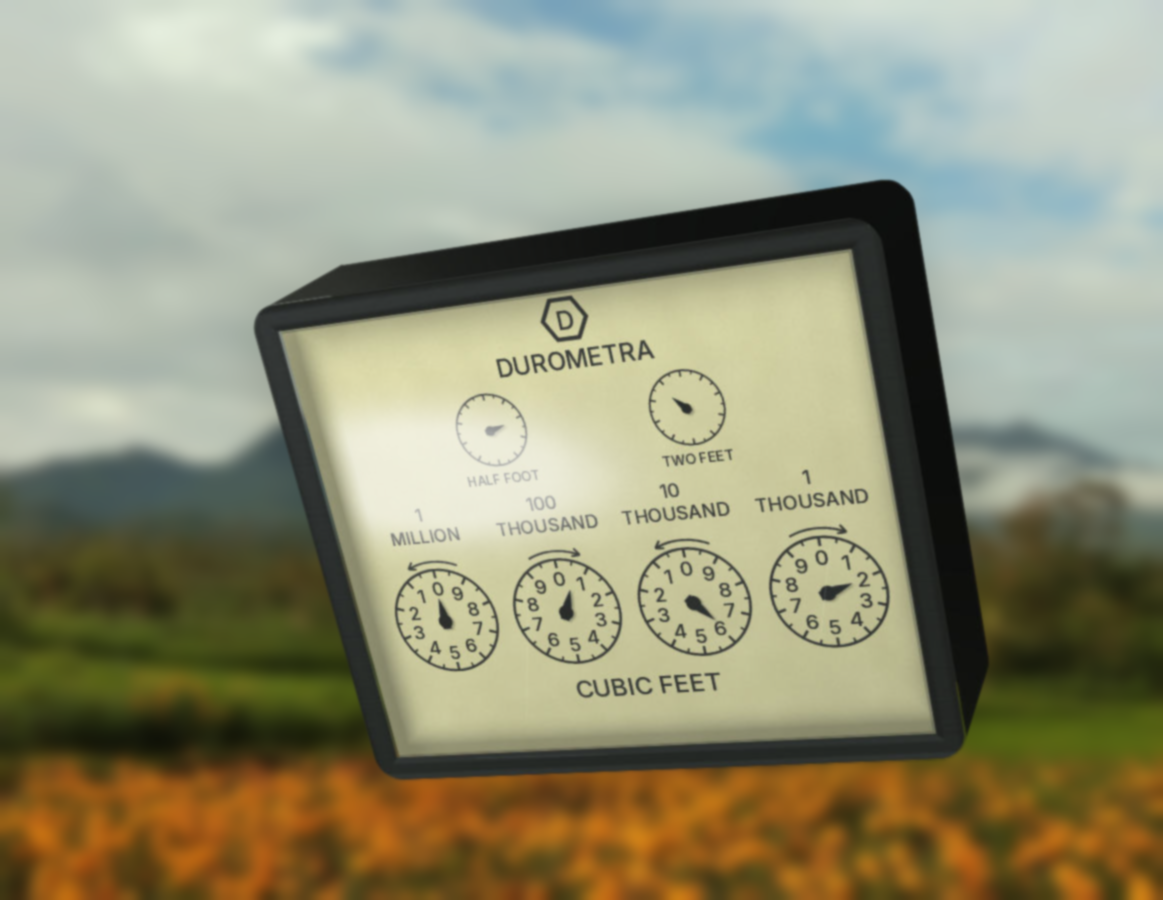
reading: 6200,ft³
